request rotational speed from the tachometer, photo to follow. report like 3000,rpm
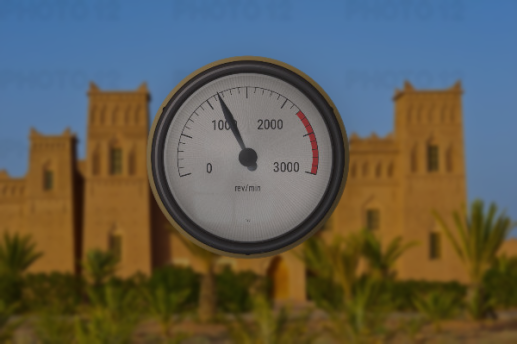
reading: 1150,rpm
